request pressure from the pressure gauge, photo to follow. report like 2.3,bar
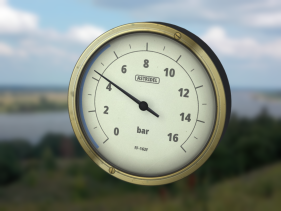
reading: 4.5,bar
